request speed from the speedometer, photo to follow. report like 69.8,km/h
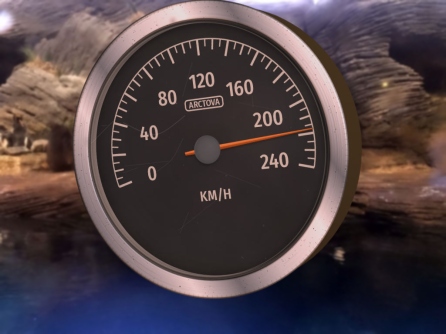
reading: 217.5,km/h
